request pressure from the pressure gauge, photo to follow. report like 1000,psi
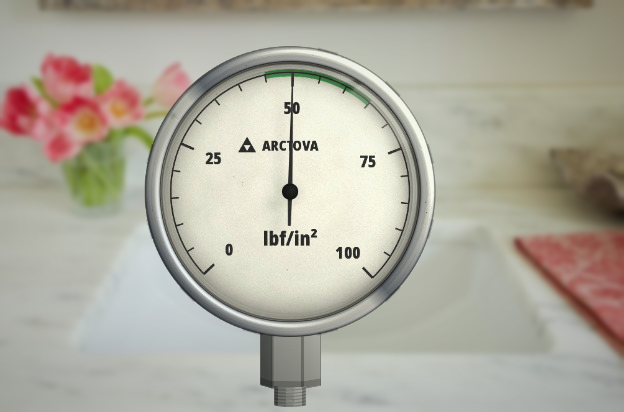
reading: 50,psi
